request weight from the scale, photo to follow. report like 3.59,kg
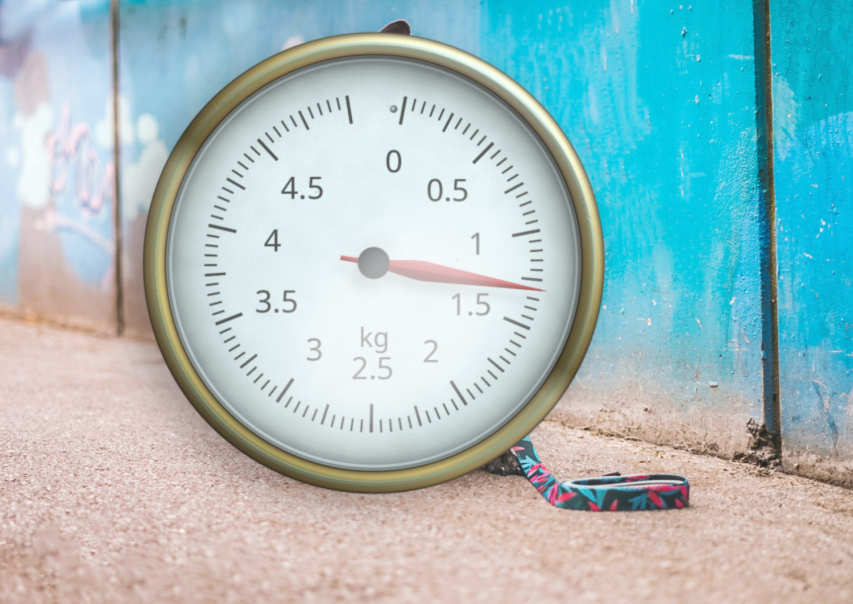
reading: 1.3,kg
